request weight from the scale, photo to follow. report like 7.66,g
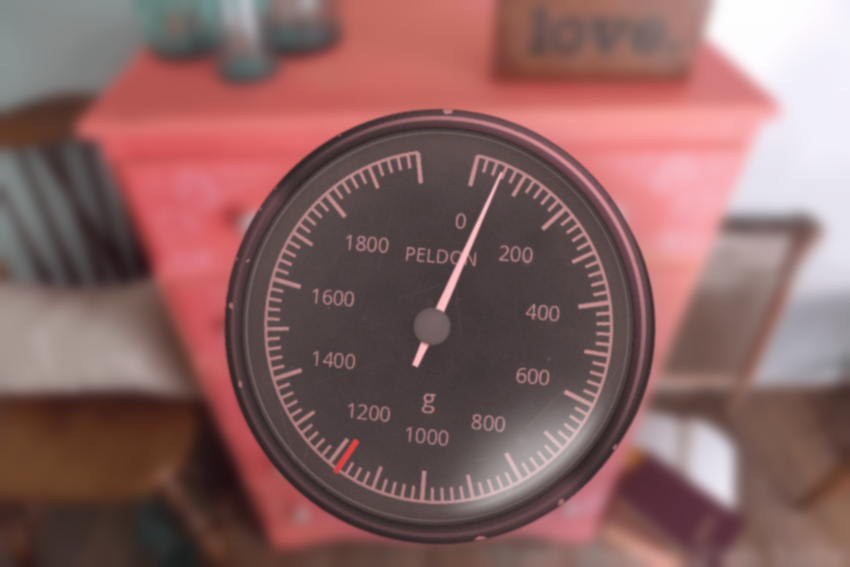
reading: 60,g
